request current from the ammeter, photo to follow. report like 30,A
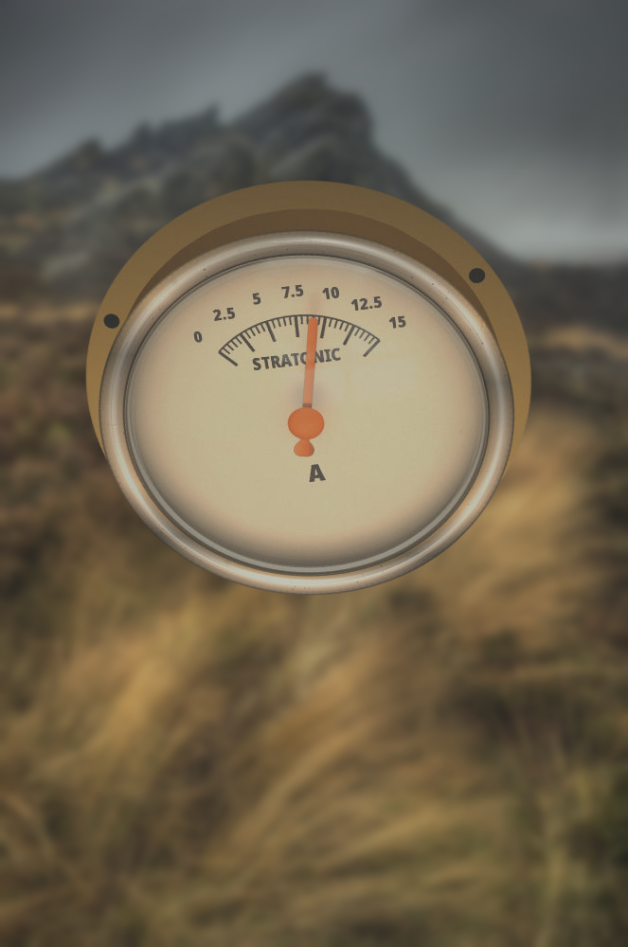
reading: 9,A
